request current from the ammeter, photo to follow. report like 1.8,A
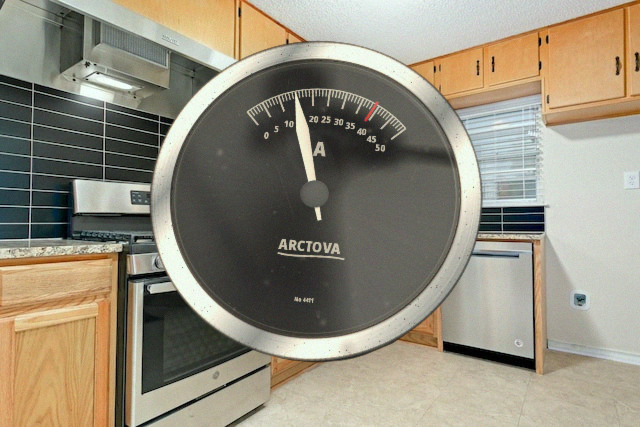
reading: 15,A
